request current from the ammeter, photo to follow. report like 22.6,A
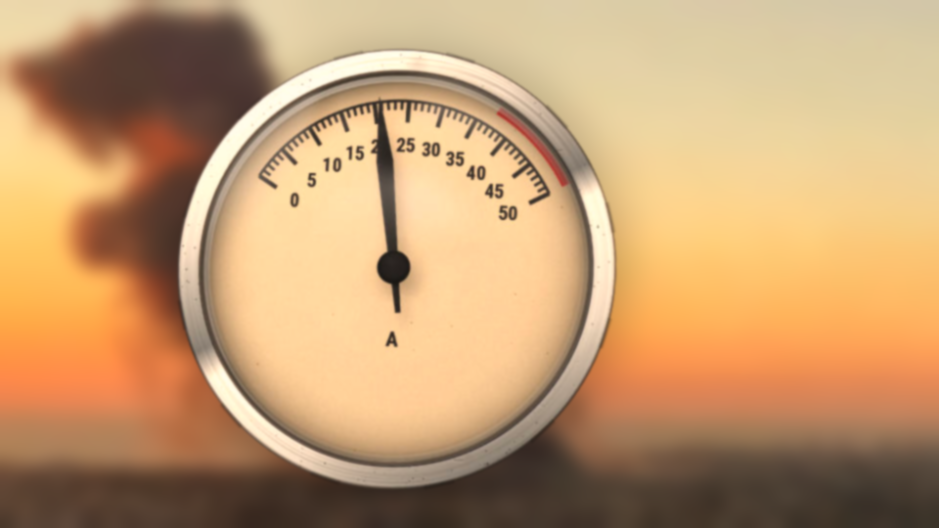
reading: 21,A
